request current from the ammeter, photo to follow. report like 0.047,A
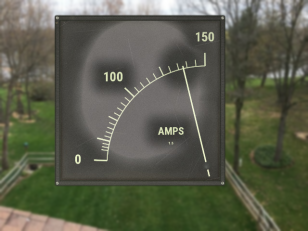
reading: 137.5,A
